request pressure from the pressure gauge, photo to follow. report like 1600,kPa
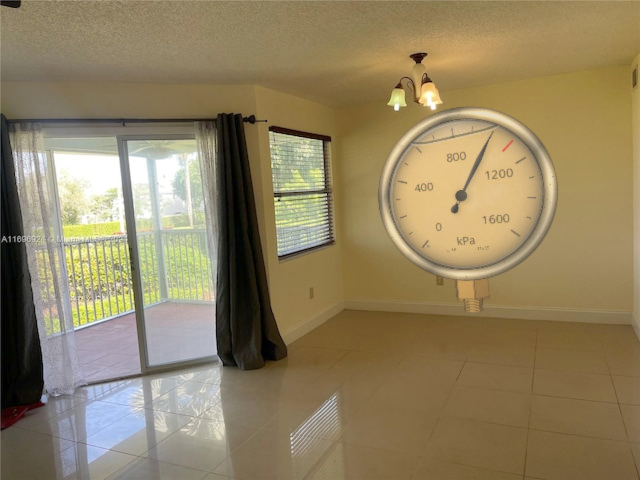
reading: 1000,kPa
